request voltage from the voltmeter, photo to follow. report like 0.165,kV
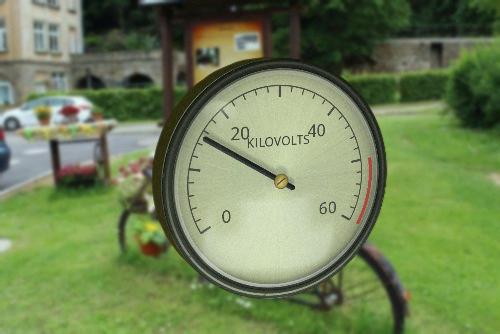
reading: 15,kV
